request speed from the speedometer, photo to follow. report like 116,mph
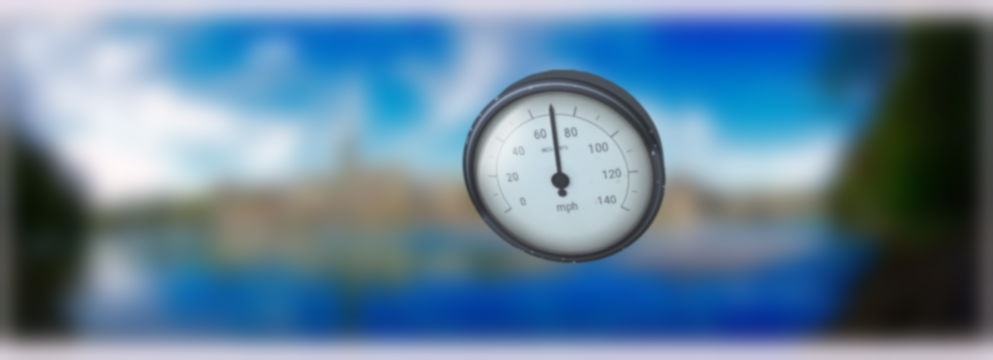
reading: 70,mph
